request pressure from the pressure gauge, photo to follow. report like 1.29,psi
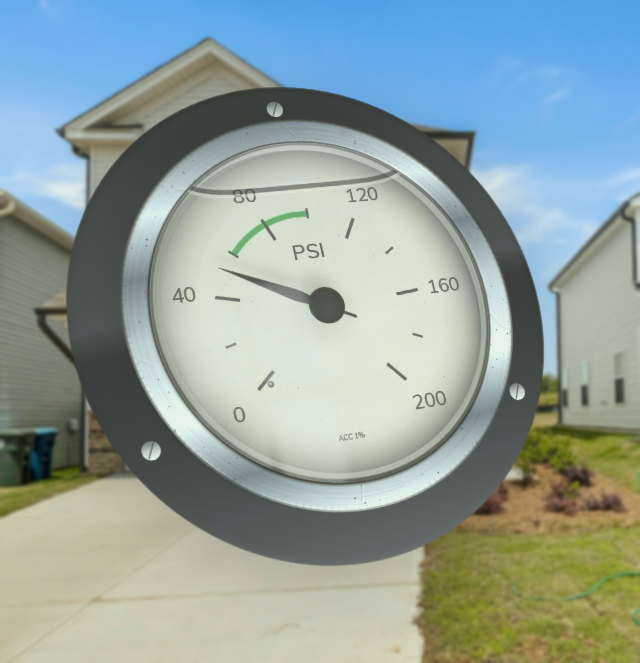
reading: 50,psi
